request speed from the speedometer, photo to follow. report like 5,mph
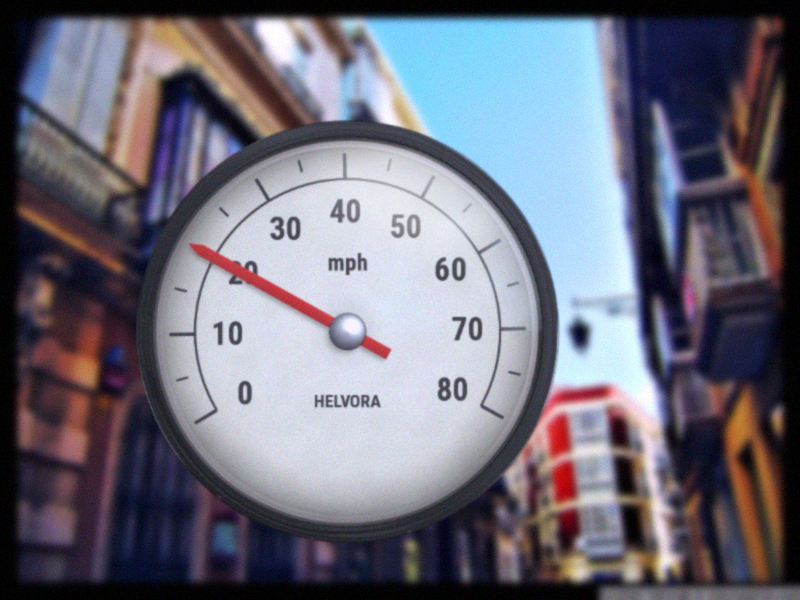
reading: 20,mph
